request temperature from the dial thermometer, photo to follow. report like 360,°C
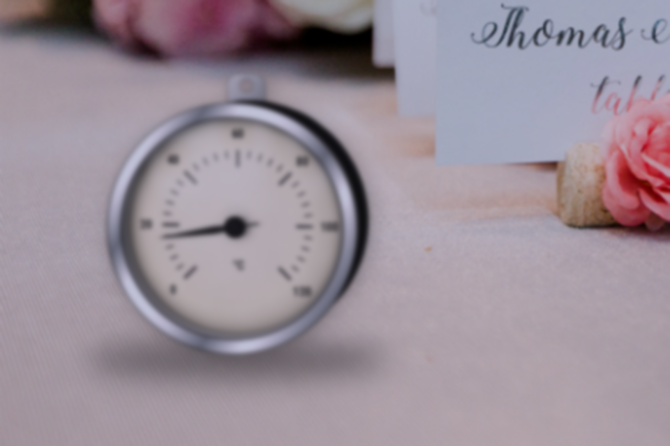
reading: 16,°C
